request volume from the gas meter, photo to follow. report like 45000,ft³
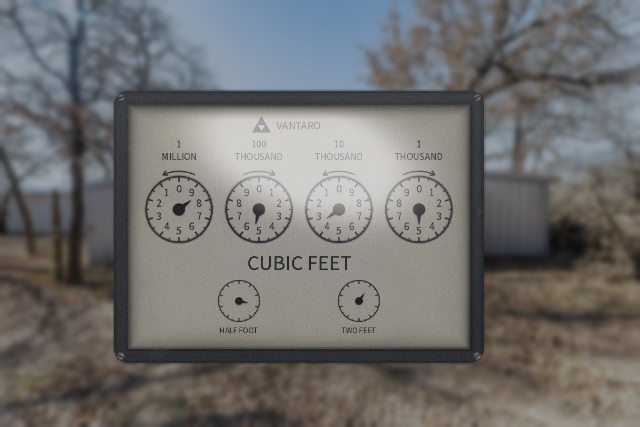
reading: 853500,ft³
